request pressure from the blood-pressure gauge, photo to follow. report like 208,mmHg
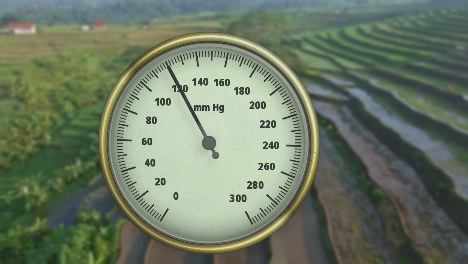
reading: 120,mmHg
